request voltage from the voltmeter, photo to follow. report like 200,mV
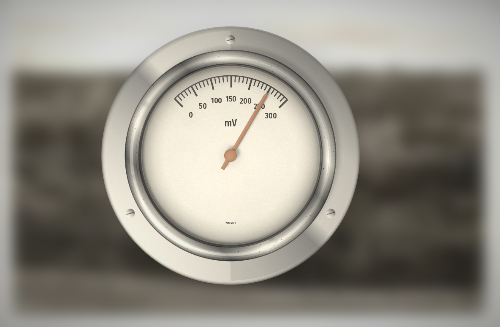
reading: 250,mV
